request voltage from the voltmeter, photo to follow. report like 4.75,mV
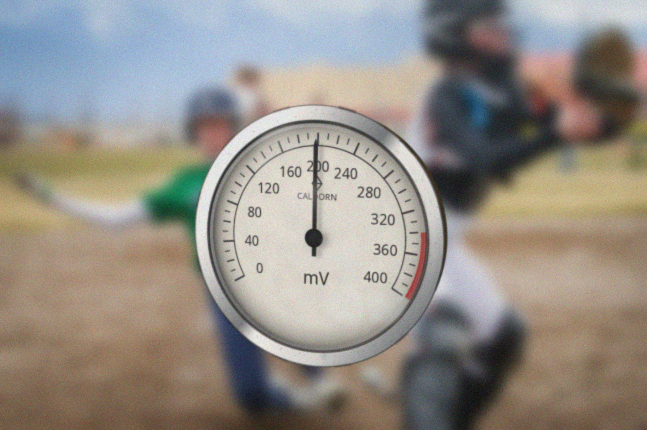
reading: 200,mV
